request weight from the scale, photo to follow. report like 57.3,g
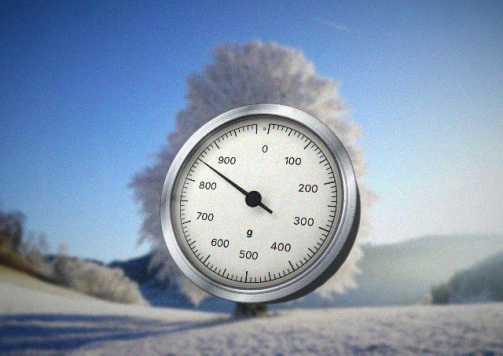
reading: 850,g
